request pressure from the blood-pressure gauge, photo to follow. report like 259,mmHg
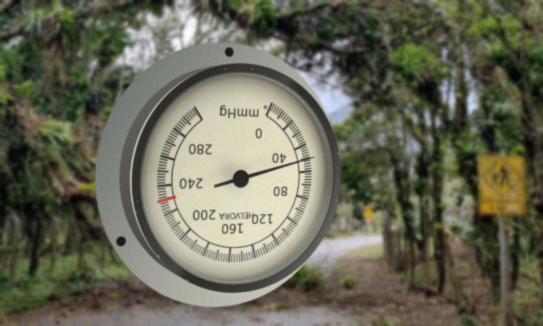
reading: 50,mmHg
